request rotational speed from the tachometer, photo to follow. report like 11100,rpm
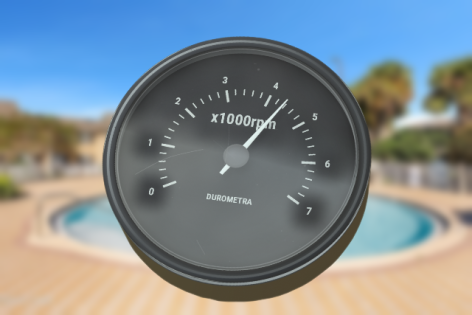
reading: 4400,rpm
